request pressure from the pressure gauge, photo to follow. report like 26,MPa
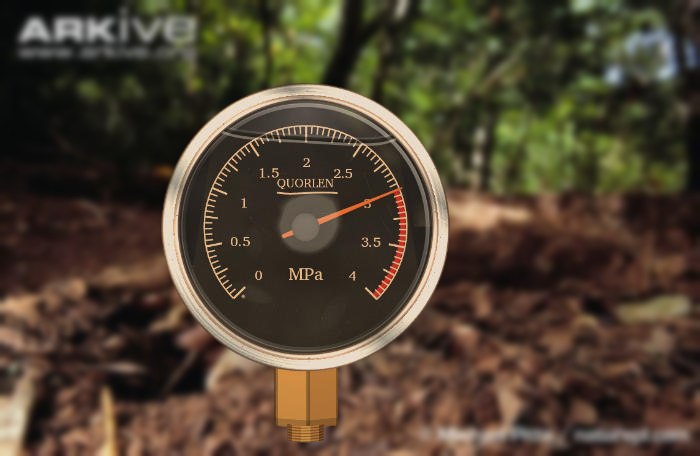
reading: 3,MPa
